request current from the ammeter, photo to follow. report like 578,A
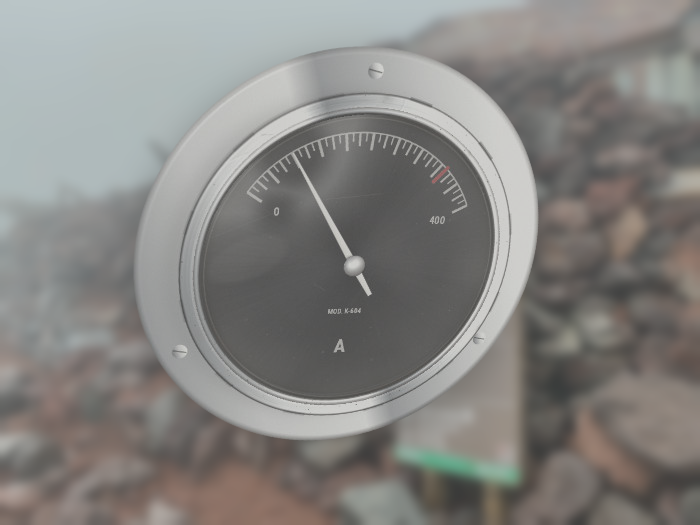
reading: 80,A
